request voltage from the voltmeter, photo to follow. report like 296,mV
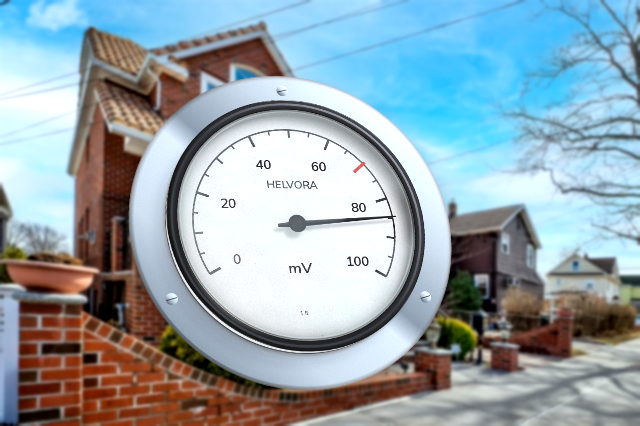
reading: 85,mV
